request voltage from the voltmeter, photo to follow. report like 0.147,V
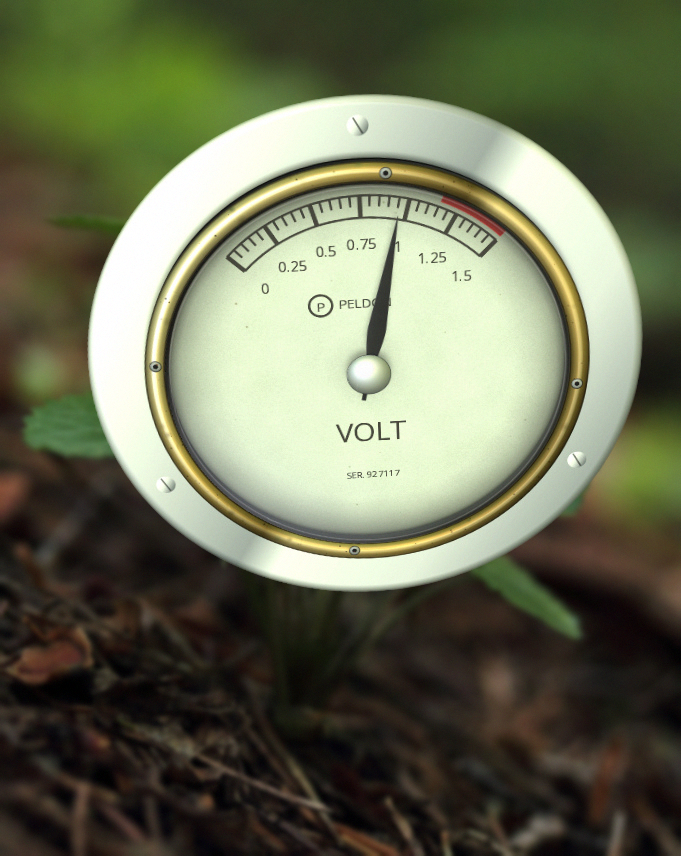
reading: 0.95,V
